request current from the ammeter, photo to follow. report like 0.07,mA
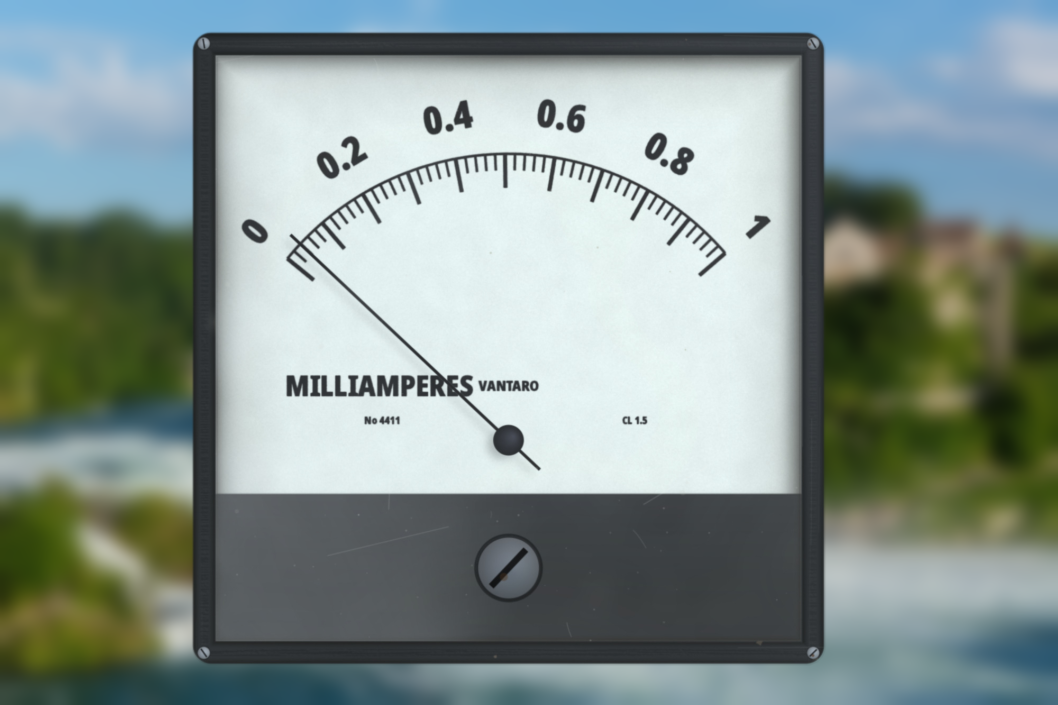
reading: 0.04,mA
